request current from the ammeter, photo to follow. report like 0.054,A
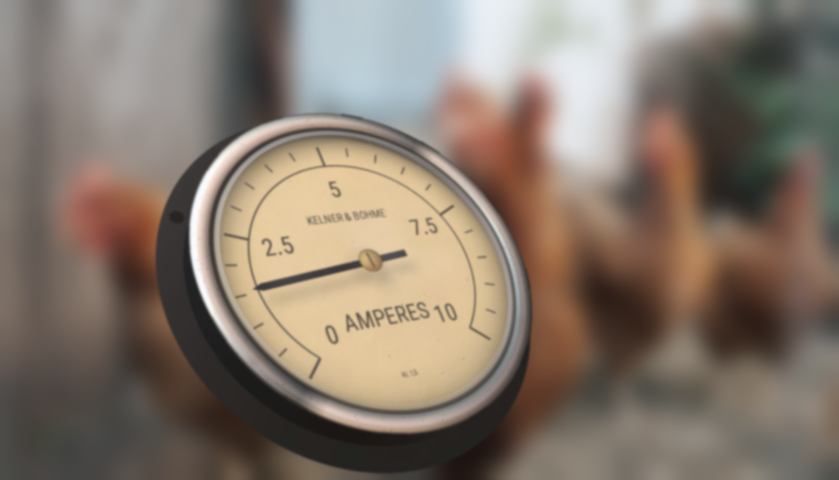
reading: 1.5,A
